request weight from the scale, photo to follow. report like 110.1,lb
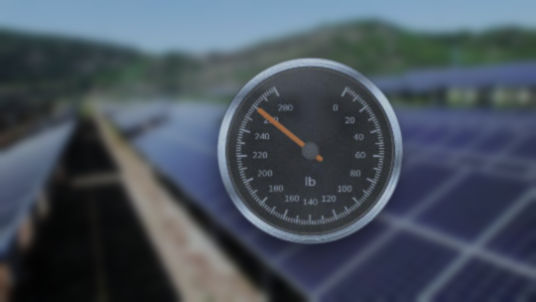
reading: 260,lb
